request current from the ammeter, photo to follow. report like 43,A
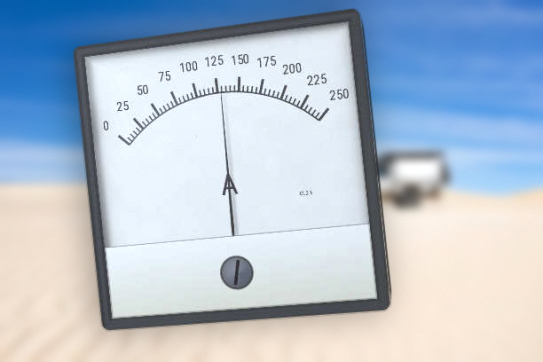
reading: 130,A
